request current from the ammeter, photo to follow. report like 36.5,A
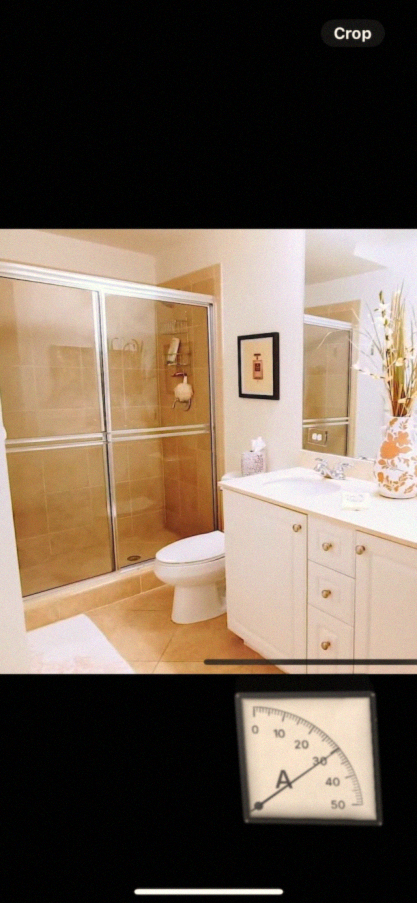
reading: 30,A
